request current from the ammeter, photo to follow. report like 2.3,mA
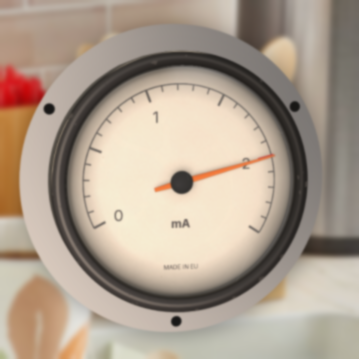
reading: 2,mA
